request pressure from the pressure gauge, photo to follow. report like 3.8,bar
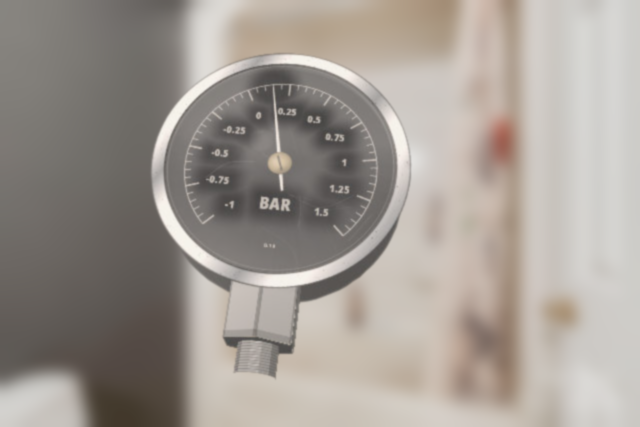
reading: 0.15,bar
